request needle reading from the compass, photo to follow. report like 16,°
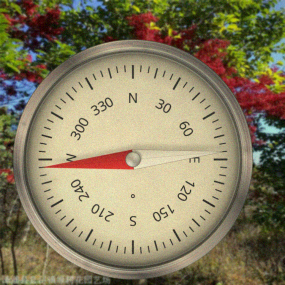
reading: 265,°
